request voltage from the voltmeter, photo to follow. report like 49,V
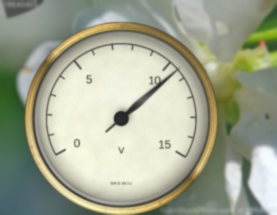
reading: 10.5,V
